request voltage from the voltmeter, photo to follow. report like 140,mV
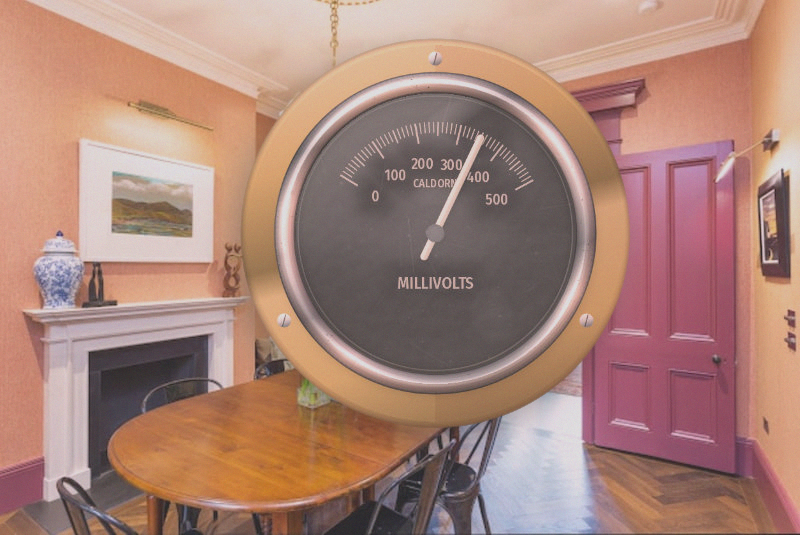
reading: 350,mV
